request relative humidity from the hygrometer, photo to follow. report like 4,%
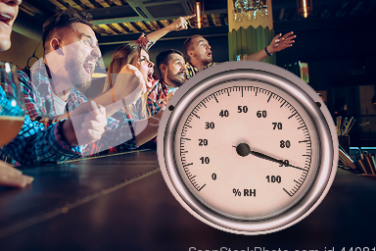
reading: 90,%
